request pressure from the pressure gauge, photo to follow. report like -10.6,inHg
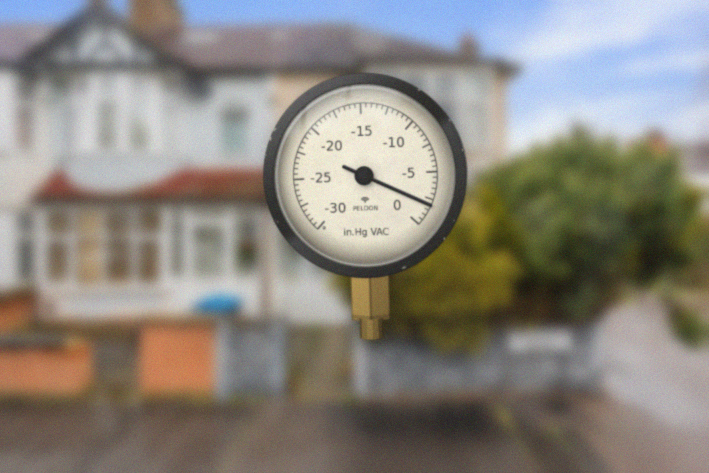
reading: -2,inHg
